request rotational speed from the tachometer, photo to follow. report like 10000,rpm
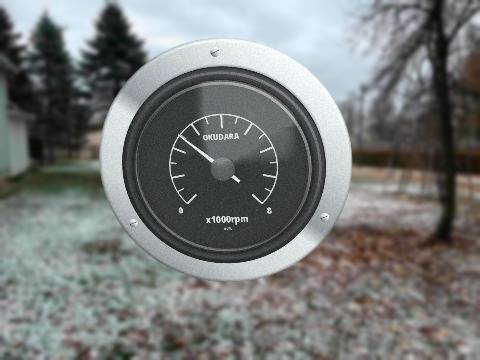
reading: 2500,rpm
